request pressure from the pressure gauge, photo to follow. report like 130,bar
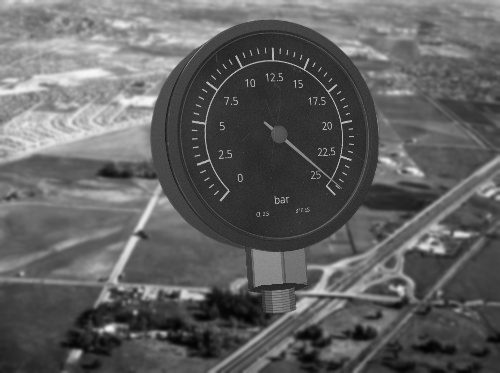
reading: 24.5,bar
